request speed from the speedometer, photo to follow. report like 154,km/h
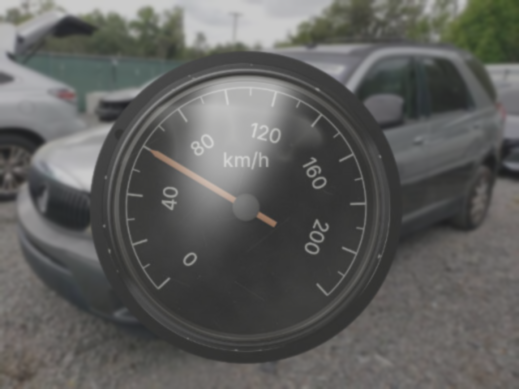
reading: 60,km/h
